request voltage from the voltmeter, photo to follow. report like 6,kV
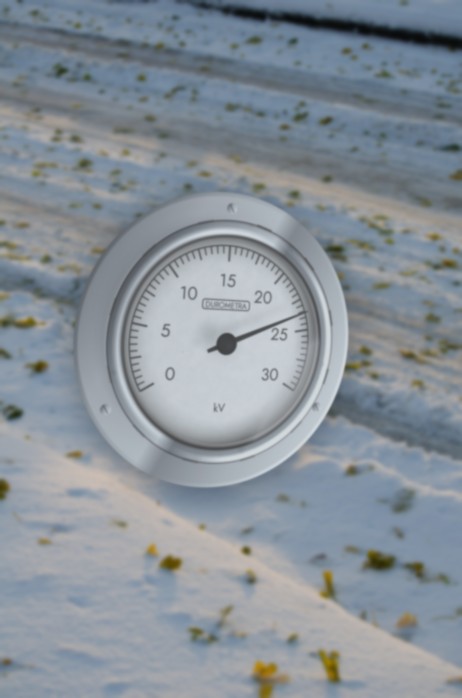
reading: 23.5,kV
